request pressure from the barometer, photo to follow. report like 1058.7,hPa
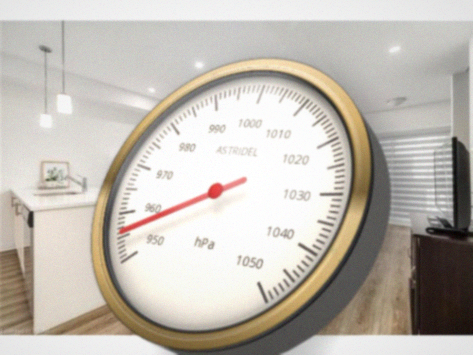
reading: 955,hPa
